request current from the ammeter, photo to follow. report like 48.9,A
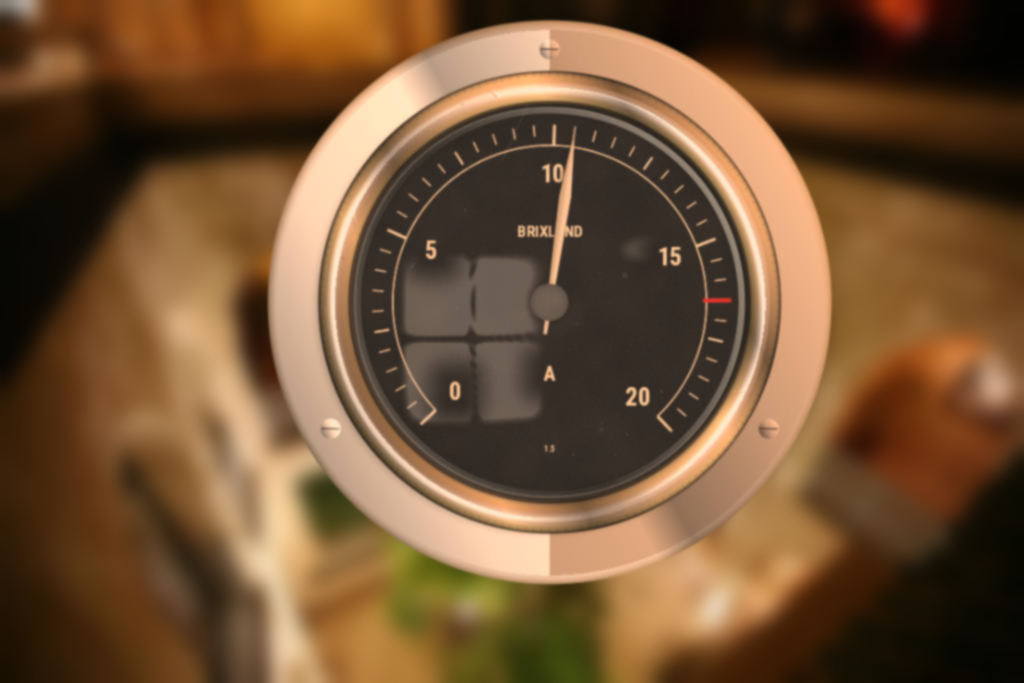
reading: 10.5,A
